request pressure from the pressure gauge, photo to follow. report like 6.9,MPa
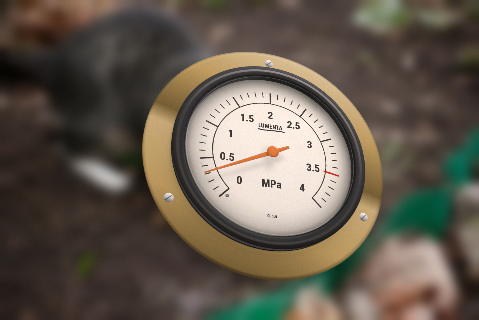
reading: 0.3,MPa
